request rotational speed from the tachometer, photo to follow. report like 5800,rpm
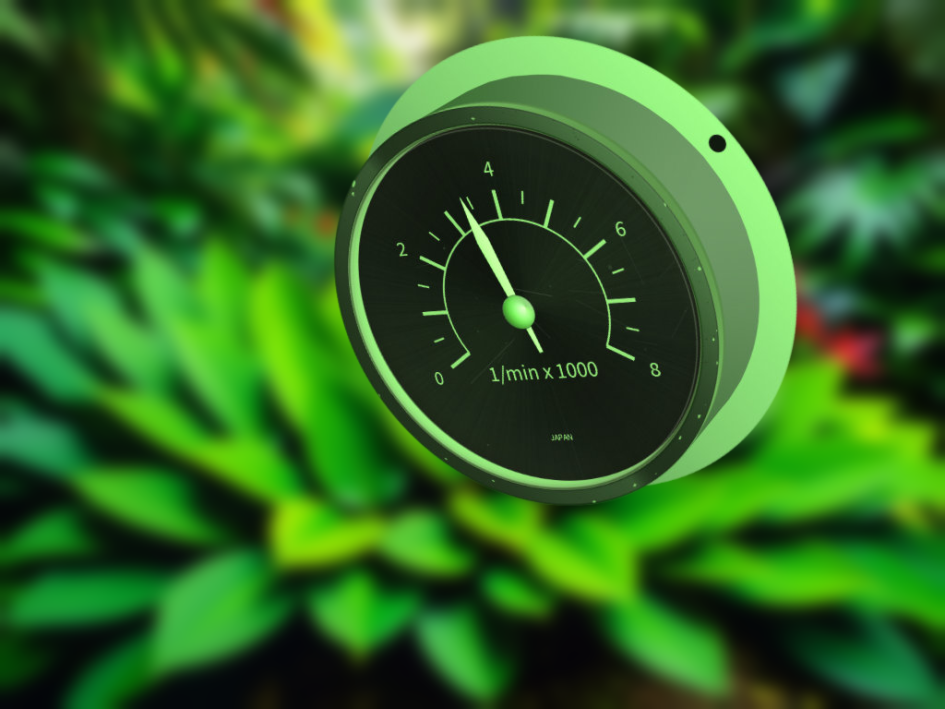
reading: 3500,rpm
